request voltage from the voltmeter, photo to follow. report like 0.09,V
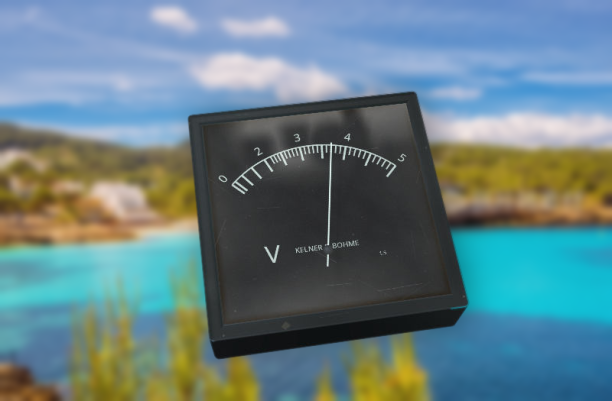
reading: 3.7,V
